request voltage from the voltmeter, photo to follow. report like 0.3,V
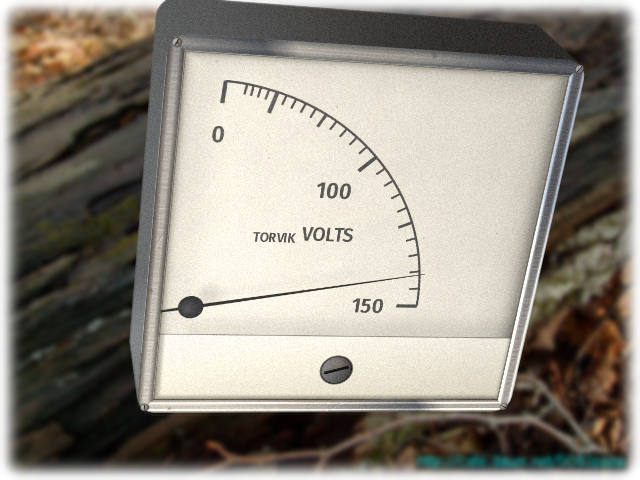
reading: 140,V
